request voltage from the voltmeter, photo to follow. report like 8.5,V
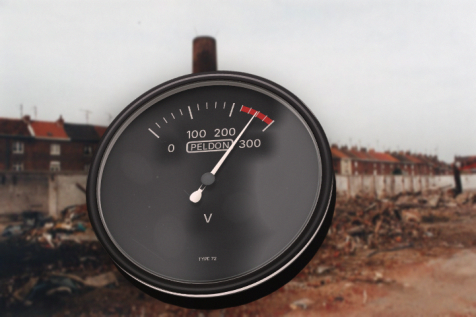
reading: 260,V
